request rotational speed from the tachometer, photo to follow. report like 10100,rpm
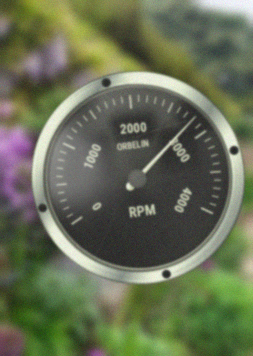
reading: 2800,rpm
